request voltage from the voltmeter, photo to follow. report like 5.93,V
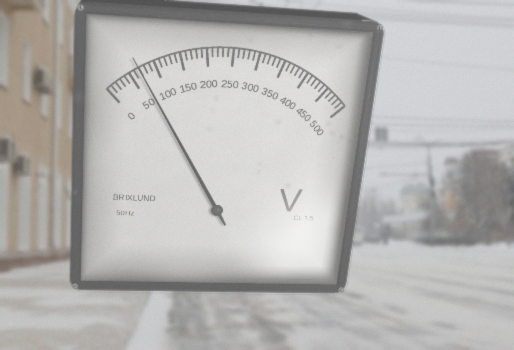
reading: 70,V
